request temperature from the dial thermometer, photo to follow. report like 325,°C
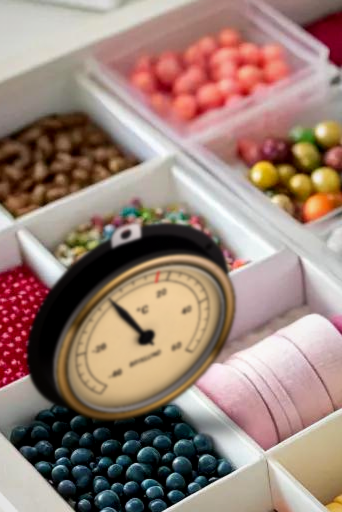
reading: 0,°C
